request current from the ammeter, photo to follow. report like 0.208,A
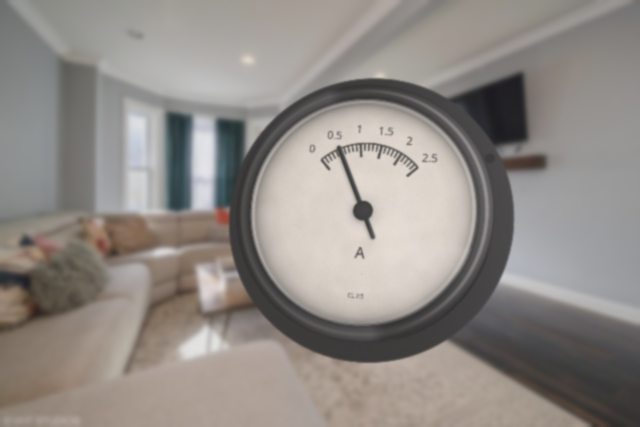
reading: 0.5,A
